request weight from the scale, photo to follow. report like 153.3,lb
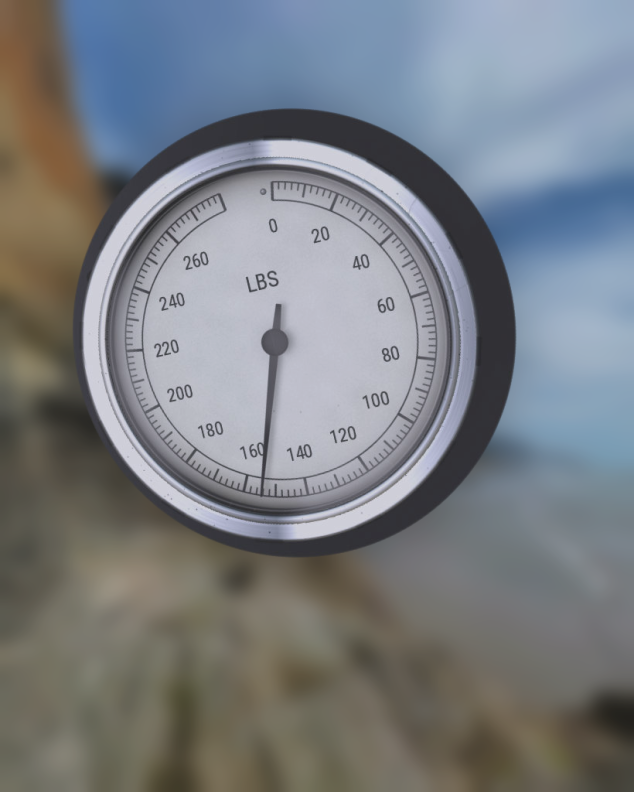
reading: 154,lb
